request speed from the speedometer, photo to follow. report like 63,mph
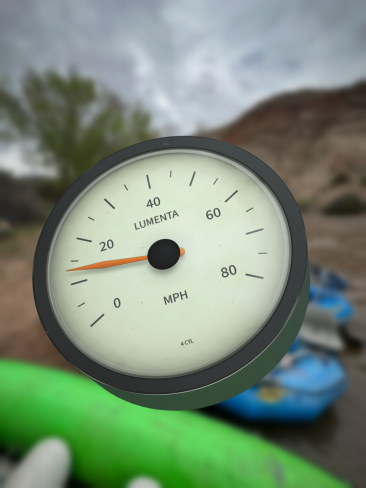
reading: 12.5,mph
